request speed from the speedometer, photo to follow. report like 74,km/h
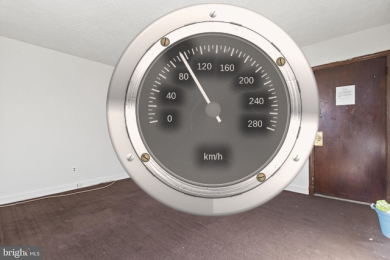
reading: 95,km/h
